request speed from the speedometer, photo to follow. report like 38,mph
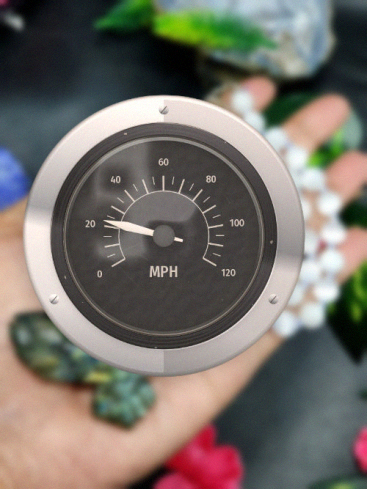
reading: 22.5,mph
